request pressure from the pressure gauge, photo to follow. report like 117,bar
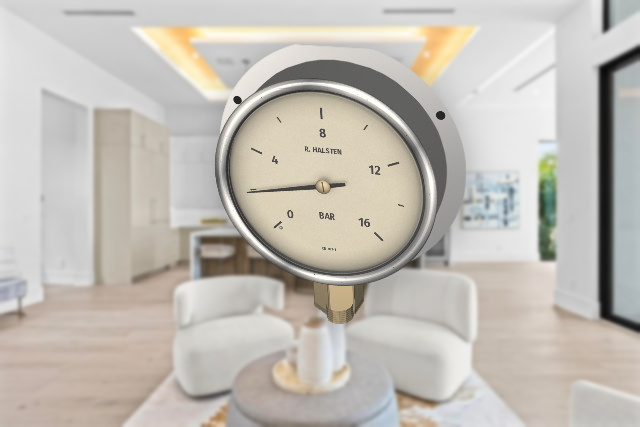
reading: 2,bar
